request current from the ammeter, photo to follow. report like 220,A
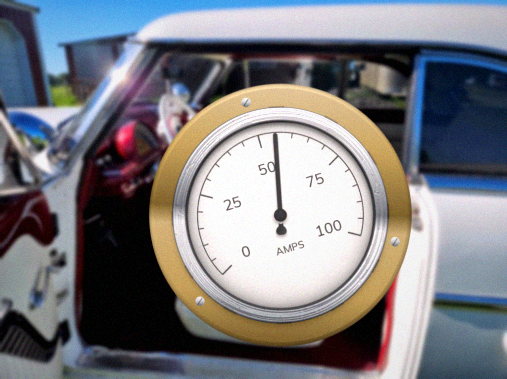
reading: 55,A
